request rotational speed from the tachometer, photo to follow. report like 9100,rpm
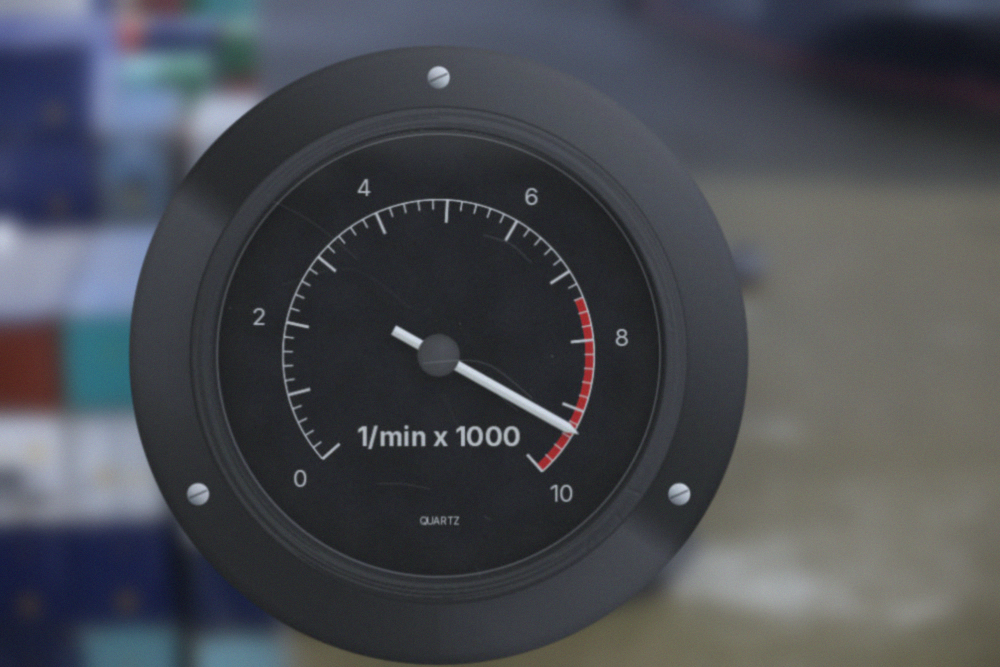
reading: 9300,rpm
